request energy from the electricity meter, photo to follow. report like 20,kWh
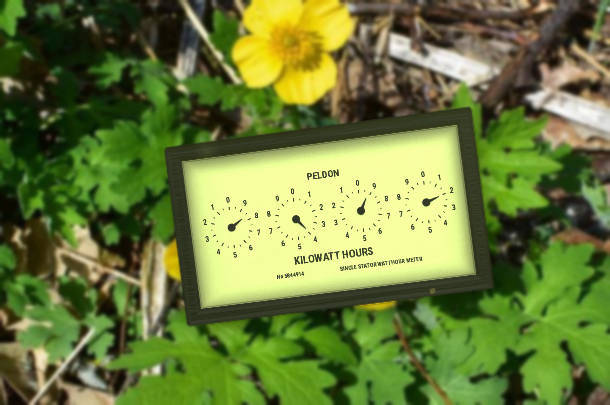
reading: 8392,kWh
